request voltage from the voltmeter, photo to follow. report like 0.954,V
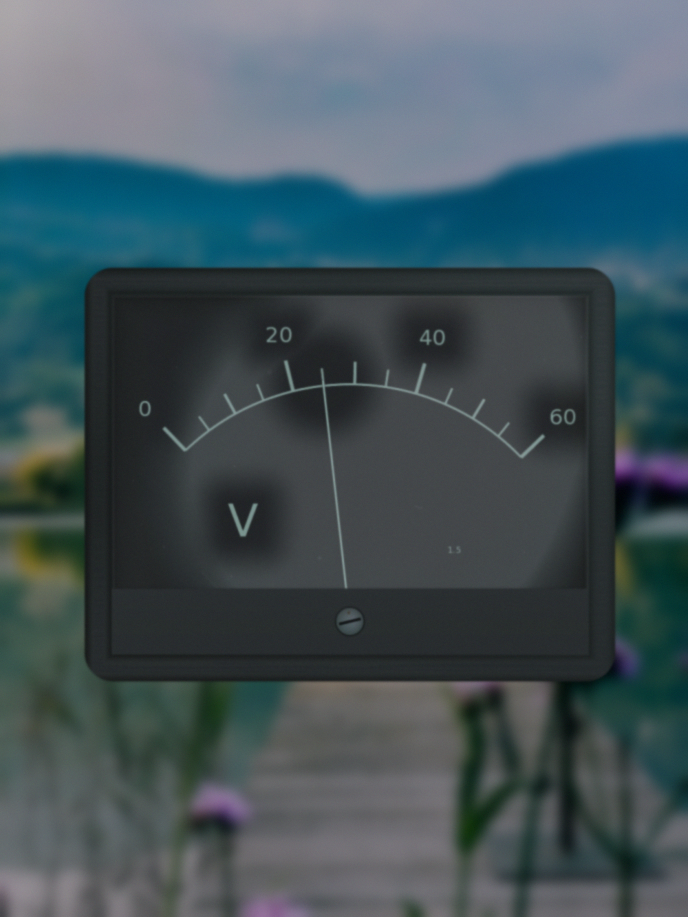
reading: 25,V
